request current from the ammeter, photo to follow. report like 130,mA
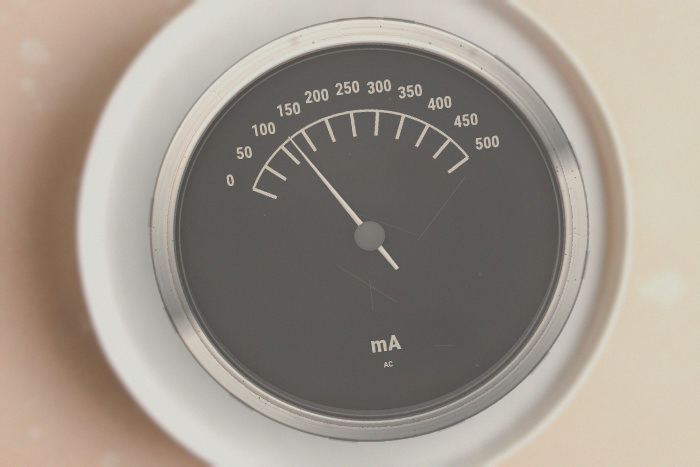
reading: 125,mA
